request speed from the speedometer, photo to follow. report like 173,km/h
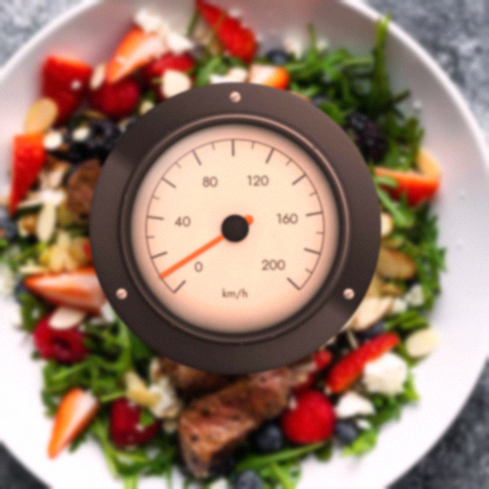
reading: 10,km/h
